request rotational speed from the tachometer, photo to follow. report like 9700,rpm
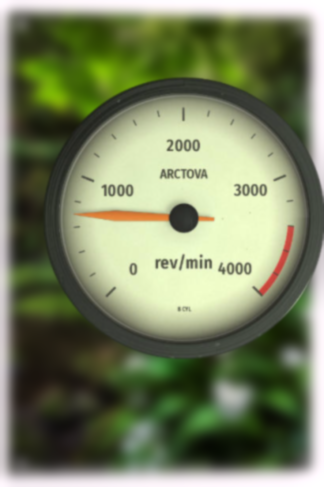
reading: 700,rpm
